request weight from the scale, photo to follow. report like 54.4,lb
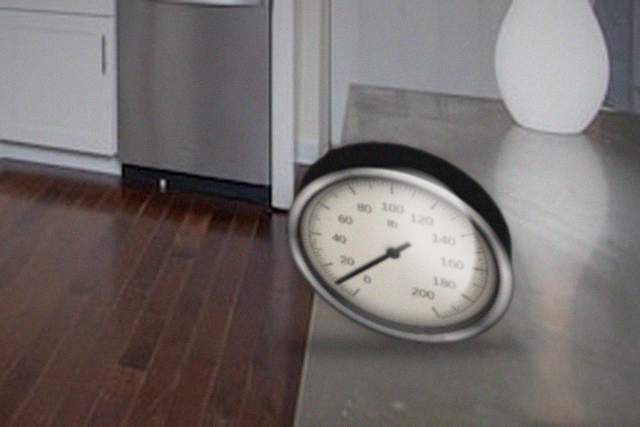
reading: 10,lb
